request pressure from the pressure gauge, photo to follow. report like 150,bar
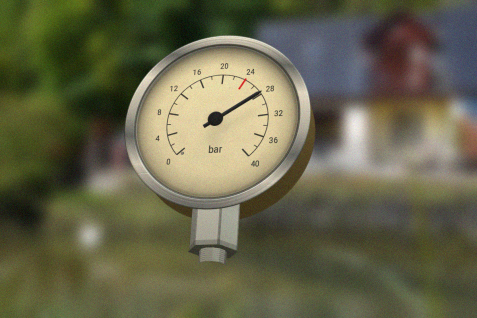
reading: 28,bar
